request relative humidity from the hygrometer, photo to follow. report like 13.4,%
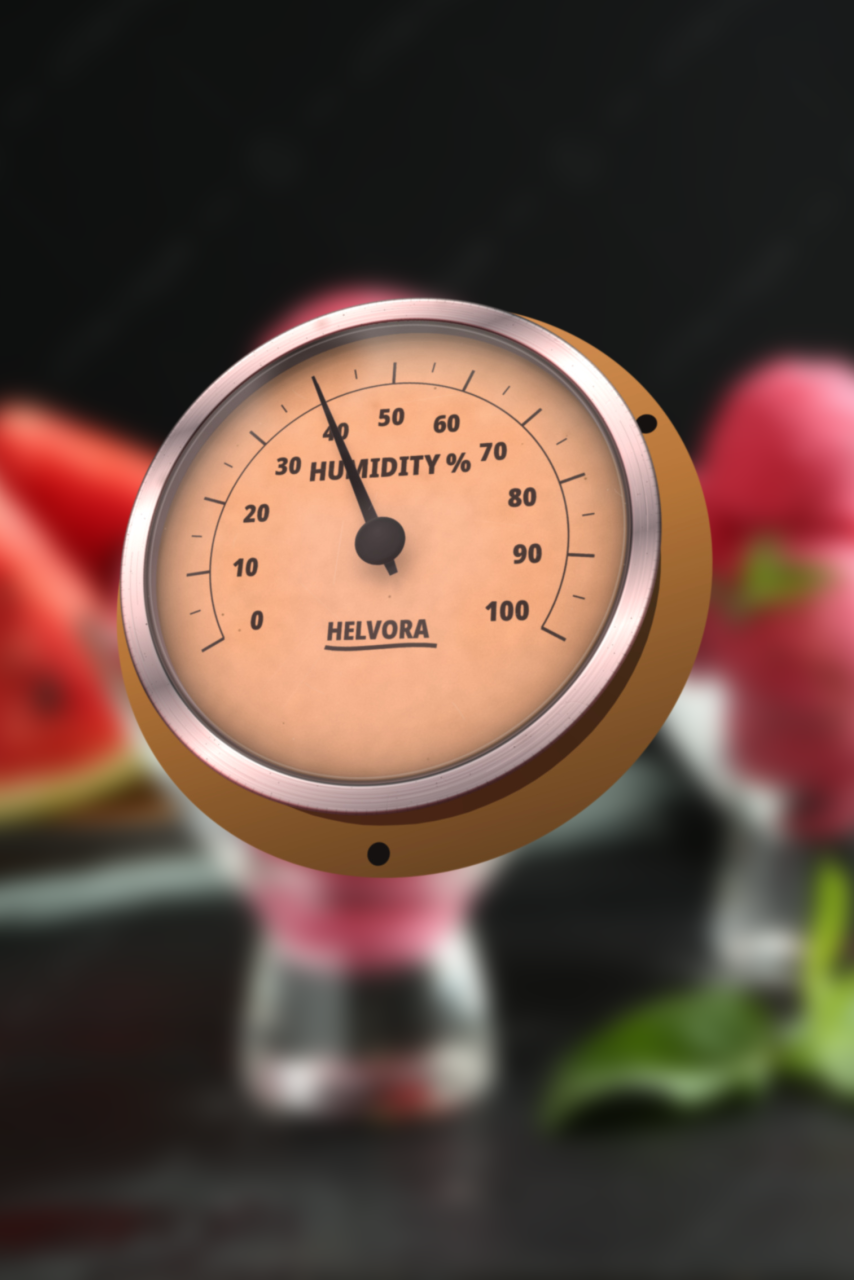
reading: 40,%
